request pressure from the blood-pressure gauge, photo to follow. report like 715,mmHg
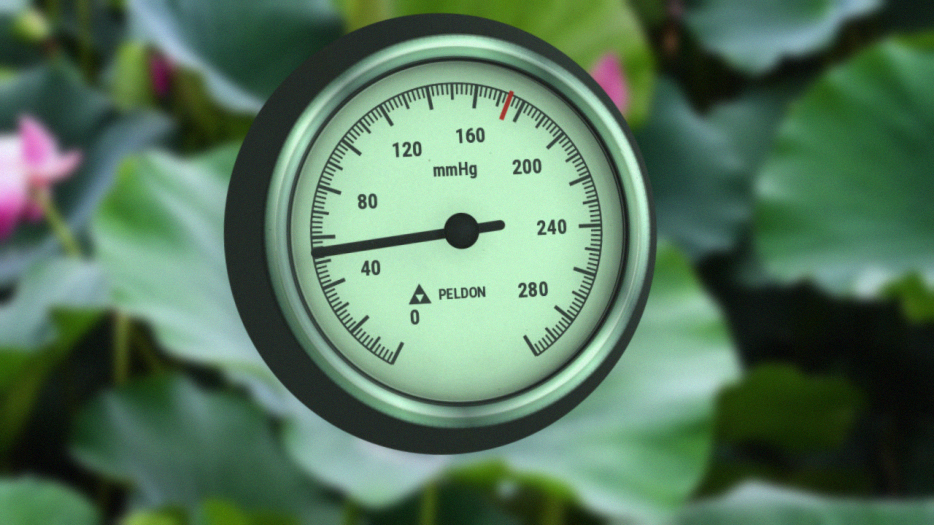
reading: 54,mmHg
